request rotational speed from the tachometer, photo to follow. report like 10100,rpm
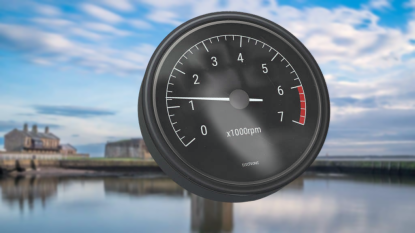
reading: 1200,rpm
